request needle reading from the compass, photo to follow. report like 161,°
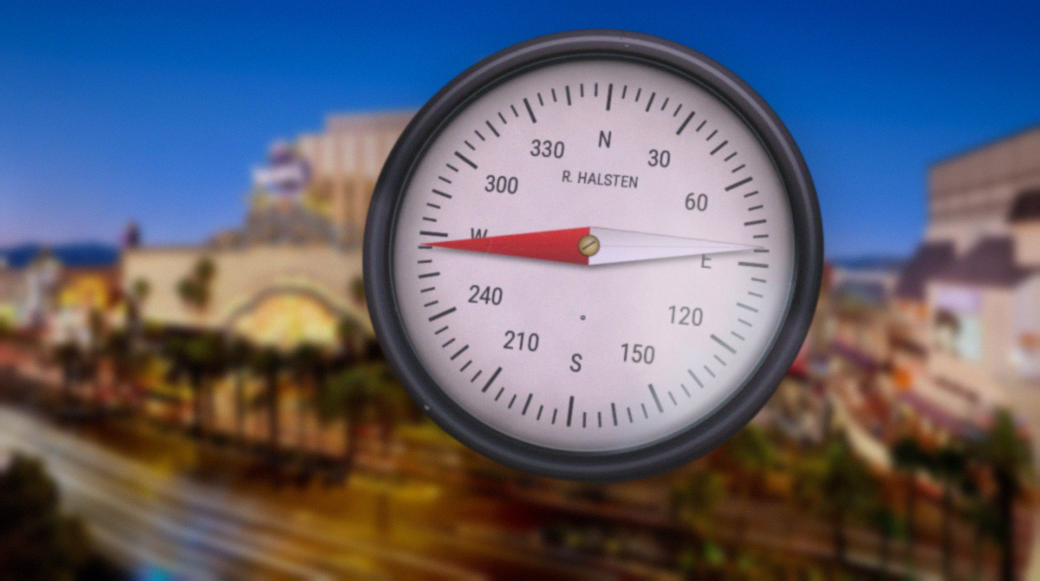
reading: 265,°
